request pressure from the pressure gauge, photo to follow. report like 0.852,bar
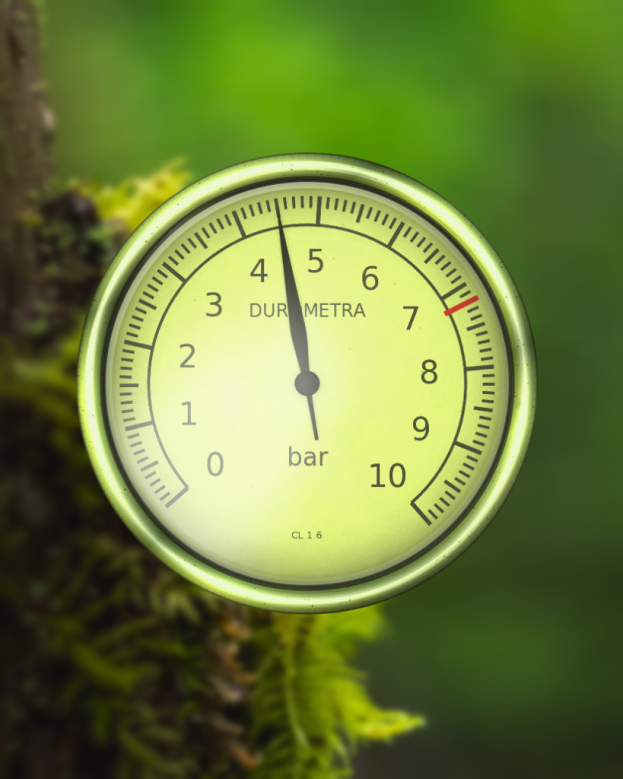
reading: 4.5,bar
